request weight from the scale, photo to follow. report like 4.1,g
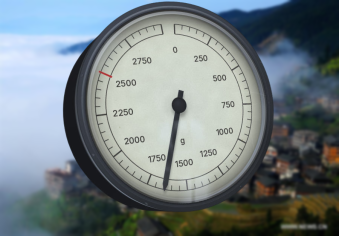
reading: 1650,g
